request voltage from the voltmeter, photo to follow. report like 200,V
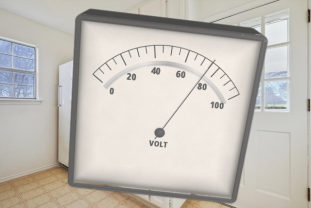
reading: 75,V
